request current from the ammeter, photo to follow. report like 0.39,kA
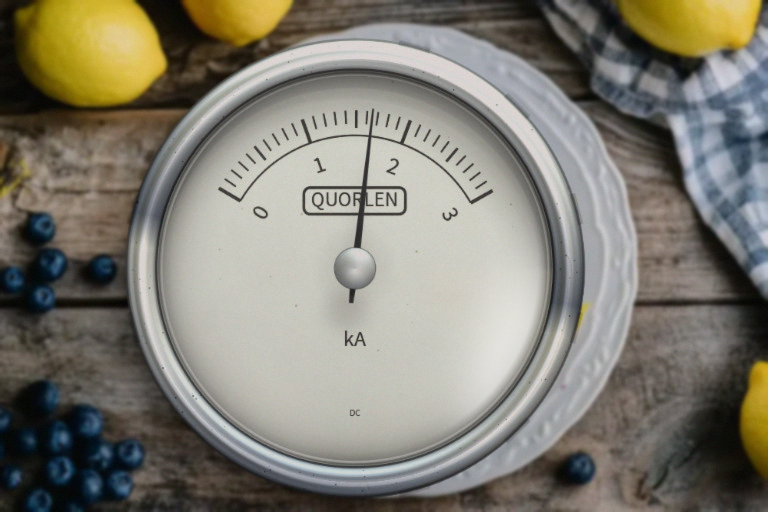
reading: 1.65,kA
